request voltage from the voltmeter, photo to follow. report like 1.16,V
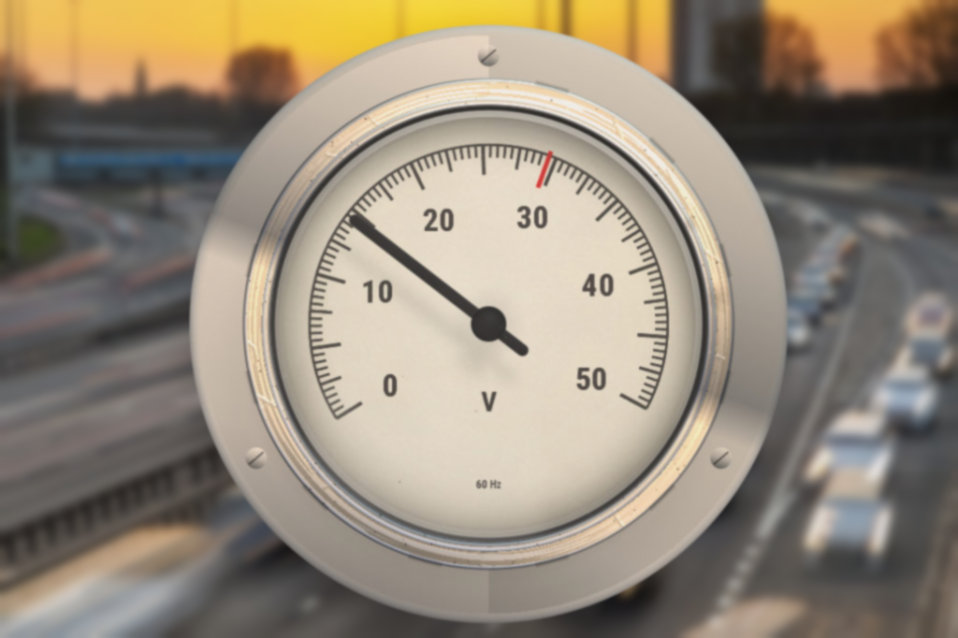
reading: 14.5,V
